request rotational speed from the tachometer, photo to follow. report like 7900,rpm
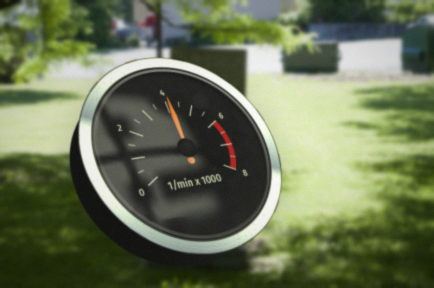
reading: 4000,rpm
